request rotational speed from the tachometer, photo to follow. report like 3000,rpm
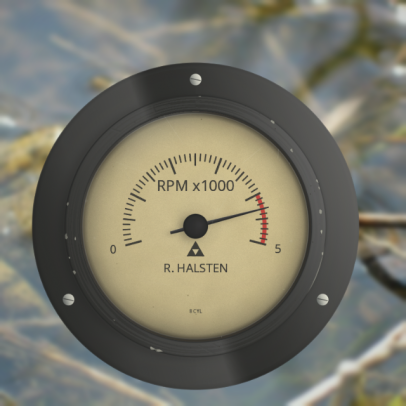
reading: 4300,rpm
